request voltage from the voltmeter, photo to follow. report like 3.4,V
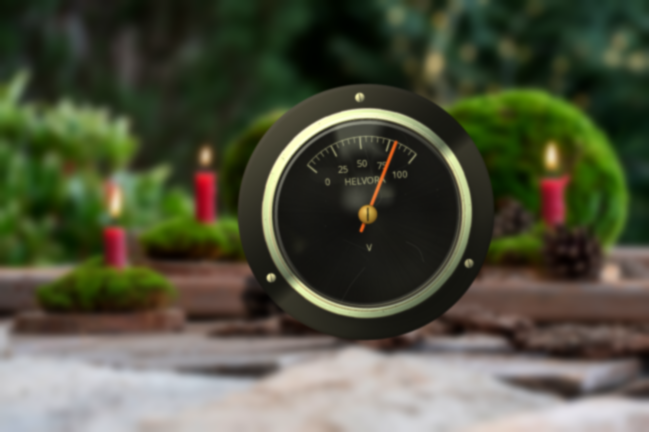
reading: 80,V
